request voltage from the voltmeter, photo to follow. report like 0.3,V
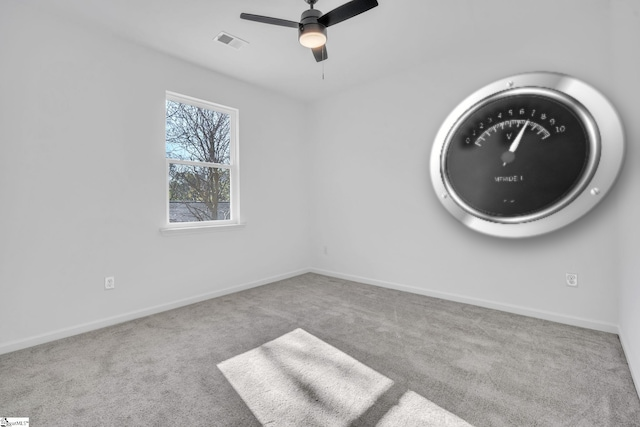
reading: 7,V
